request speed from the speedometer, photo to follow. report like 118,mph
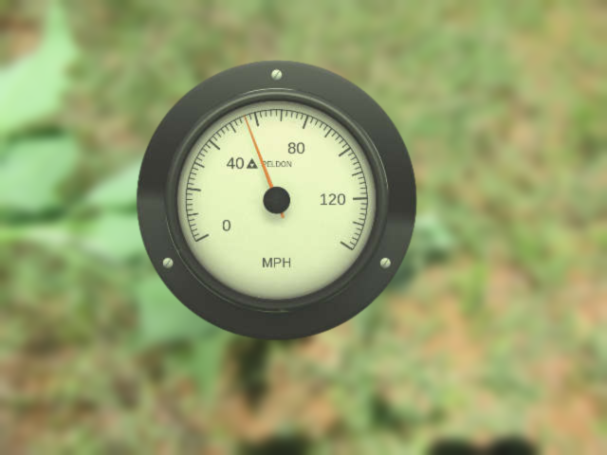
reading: 56,mph
